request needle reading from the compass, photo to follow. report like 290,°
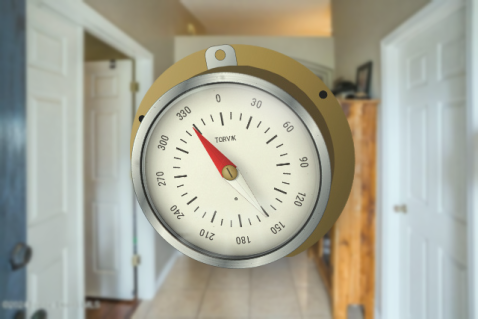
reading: 330,°
